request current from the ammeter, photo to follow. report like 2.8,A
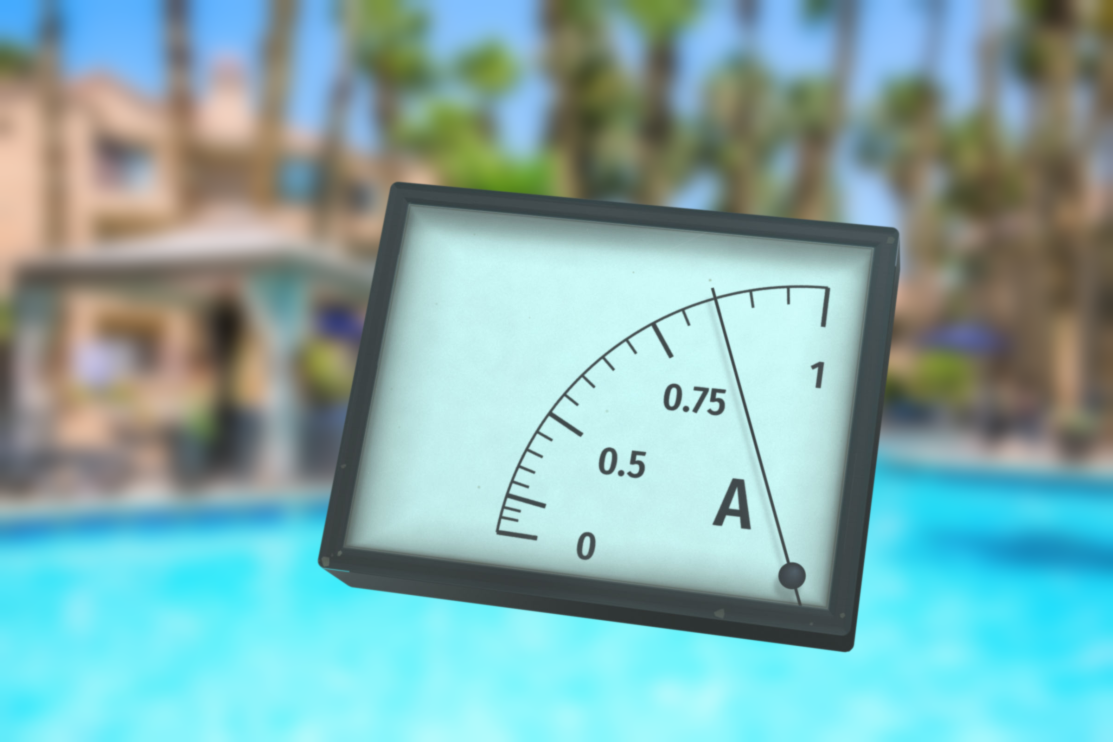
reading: 0.85,A
